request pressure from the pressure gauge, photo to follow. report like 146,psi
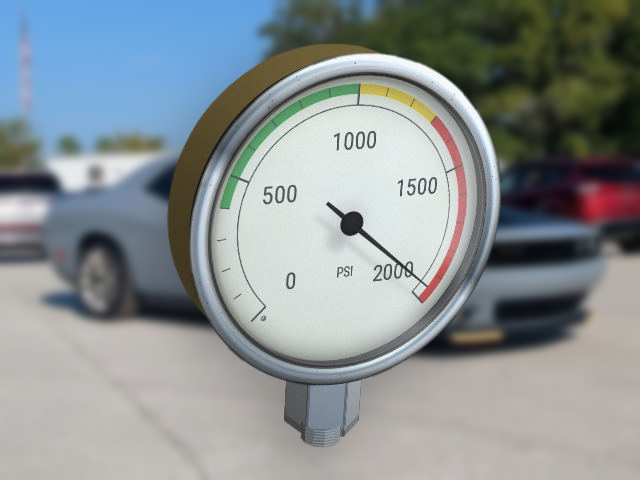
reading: 1950,psi
